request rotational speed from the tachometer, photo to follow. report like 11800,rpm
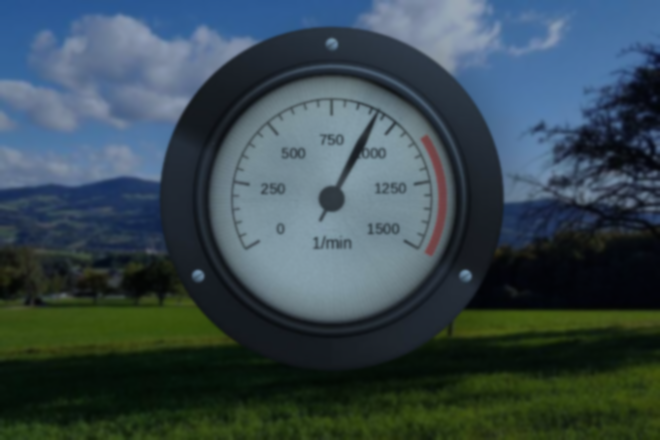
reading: 925,rpm
